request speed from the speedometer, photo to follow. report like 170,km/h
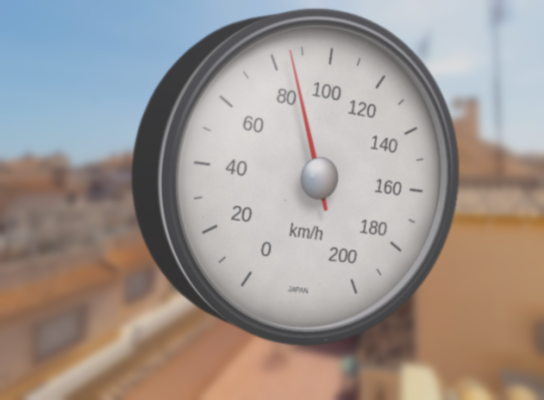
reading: 85,km/h
